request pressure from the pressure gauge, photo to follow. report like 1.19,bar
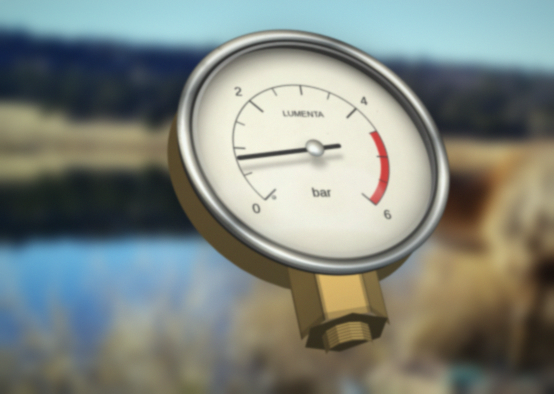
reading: 0.75,bar
